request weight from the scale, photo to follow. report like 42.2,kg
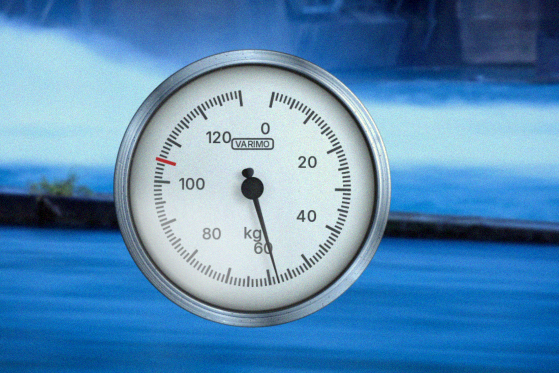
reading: 58,kg
